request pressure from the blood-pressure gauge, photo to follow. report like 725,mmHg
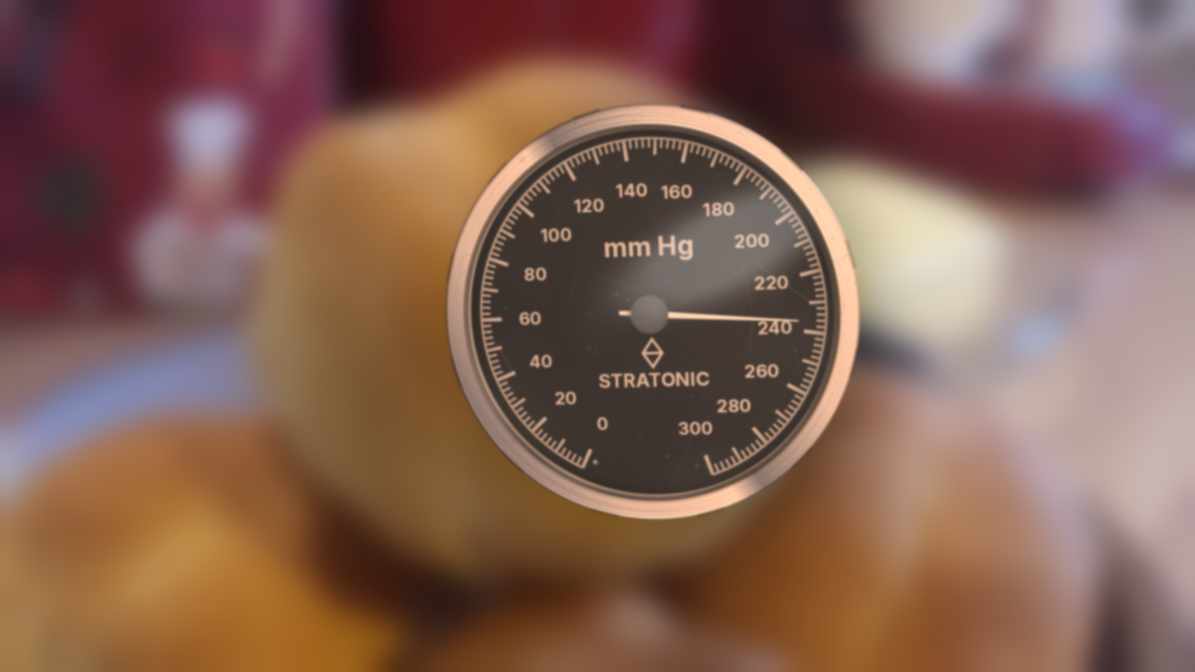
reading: 236,mmHg
